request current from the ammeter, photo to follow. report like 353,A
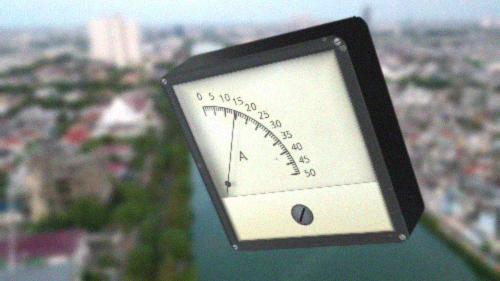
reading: 15,A
